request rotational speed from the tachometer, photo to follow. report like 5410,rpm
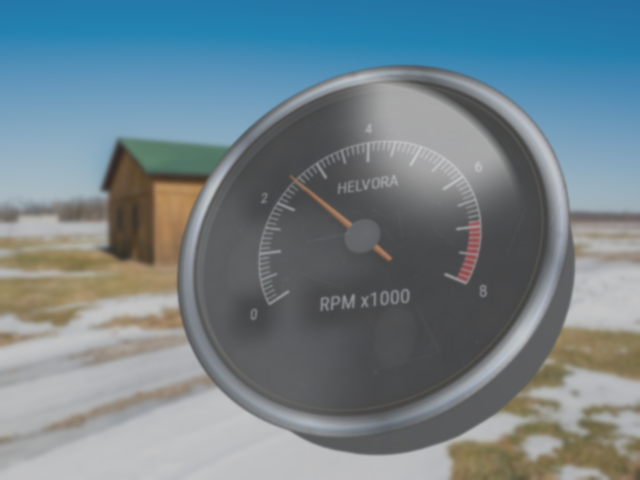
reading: 2500,rpm
